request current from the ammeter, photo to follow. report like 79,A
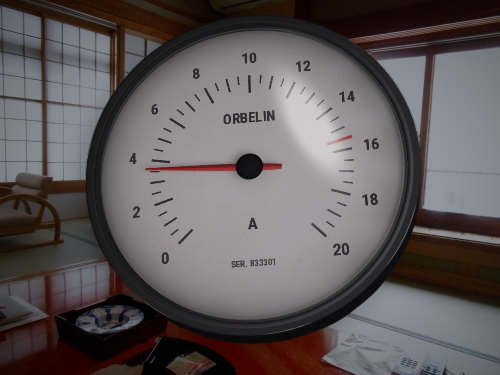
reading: 3.5,A
